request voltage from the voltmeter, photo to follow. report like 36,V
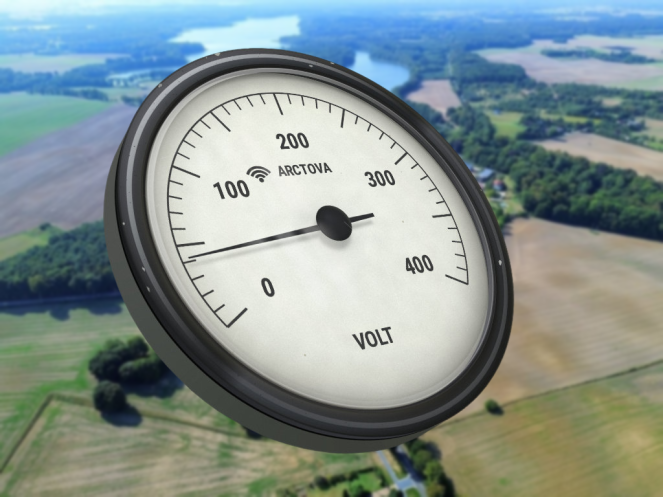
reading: 40,V
